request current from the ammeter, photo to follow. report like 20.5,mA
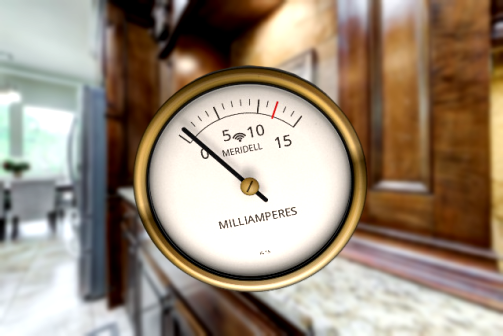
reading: 1,mA
